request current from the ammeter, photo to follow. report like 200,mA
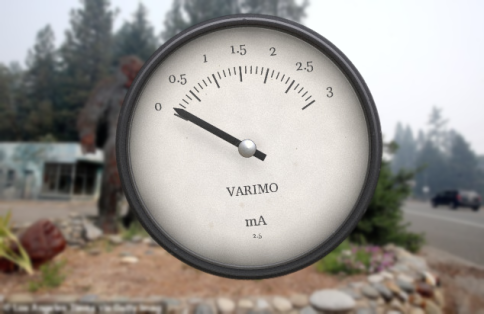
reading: 0.1,mA
